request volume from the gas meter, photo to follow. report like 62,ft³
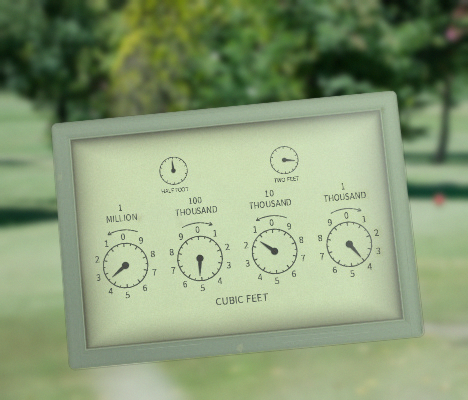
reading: 351400,ft³
